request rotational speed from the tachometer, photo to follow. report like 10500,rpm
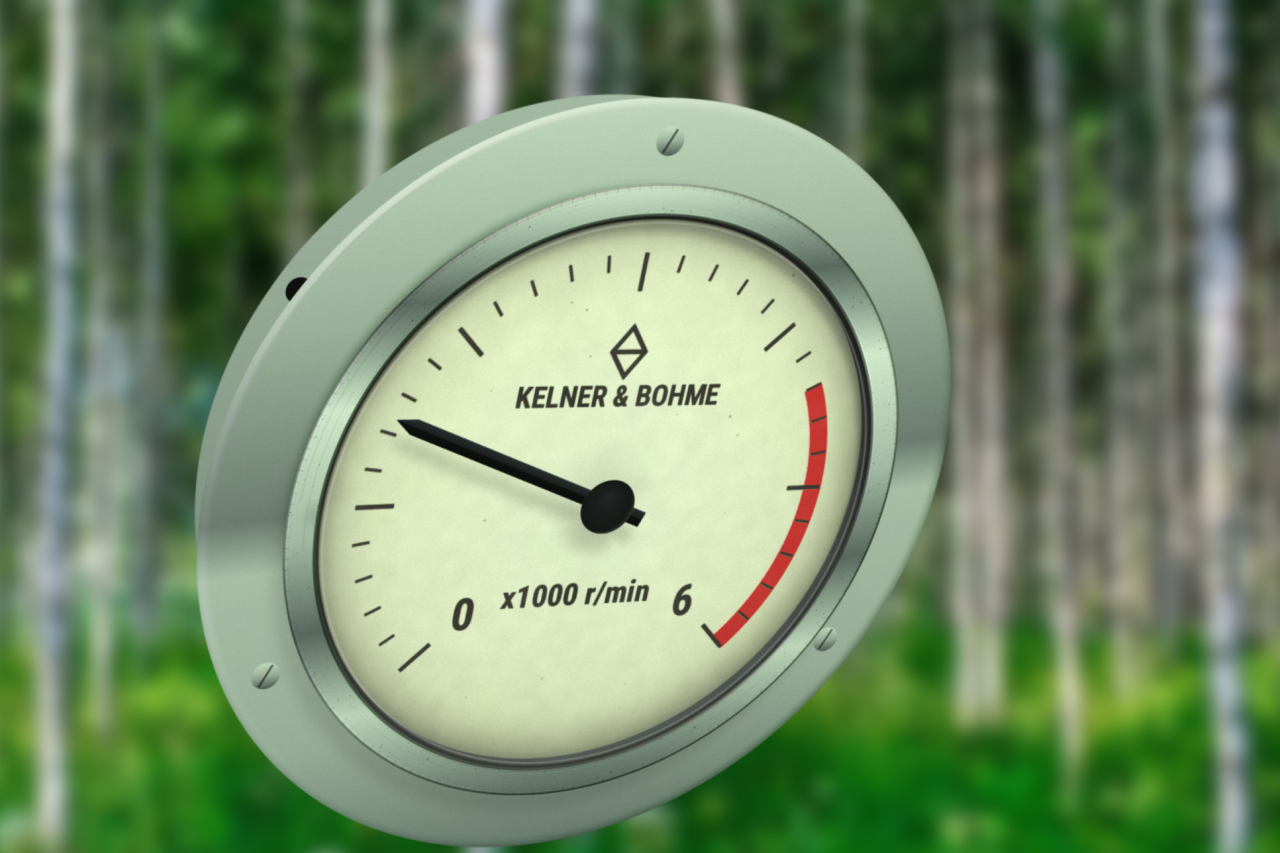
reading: 1500,rpm
